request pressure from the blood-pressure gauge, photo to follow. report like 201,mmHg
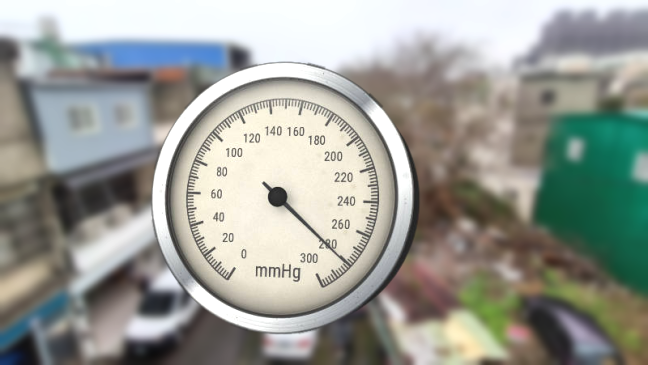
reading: 280,mmHg
